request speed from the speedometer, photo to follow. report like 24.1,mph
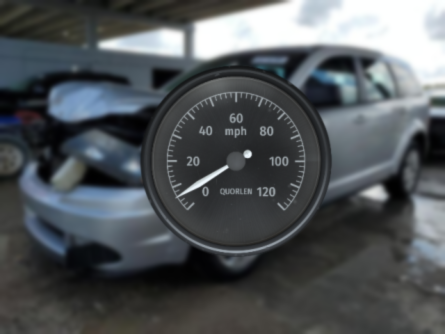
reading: 6,mph
